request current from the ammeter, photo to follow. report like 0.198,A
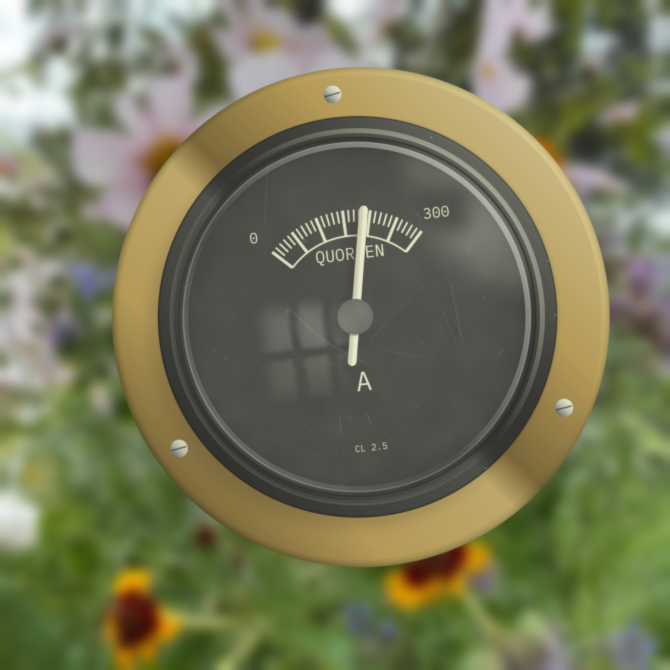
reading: 190,A
